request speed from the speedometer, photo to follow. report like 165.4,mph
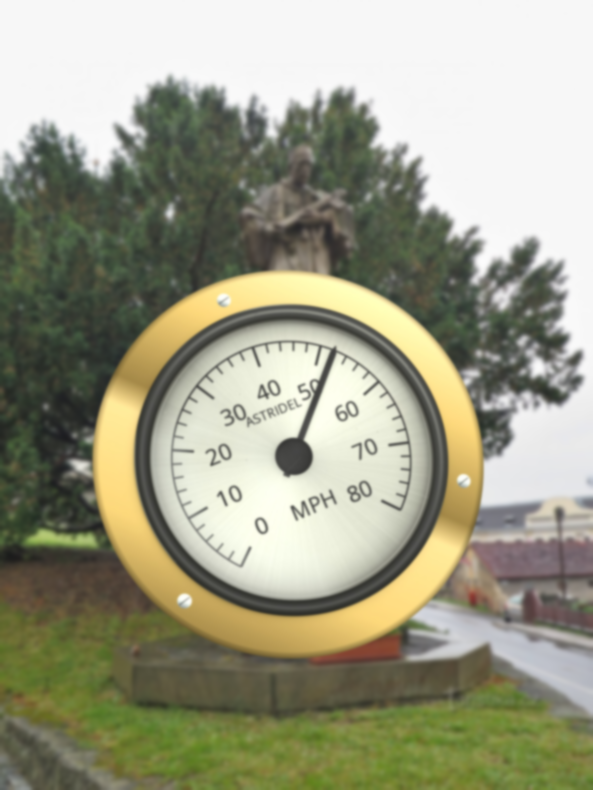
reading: 52,mph
